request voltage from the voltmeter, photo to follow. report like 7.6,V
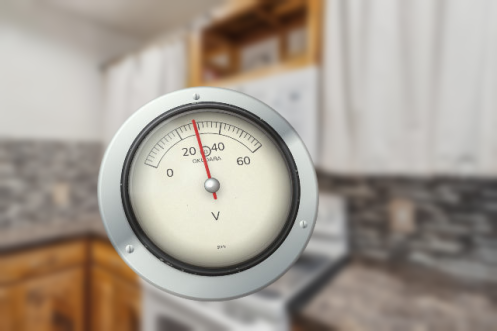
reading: 28,V
